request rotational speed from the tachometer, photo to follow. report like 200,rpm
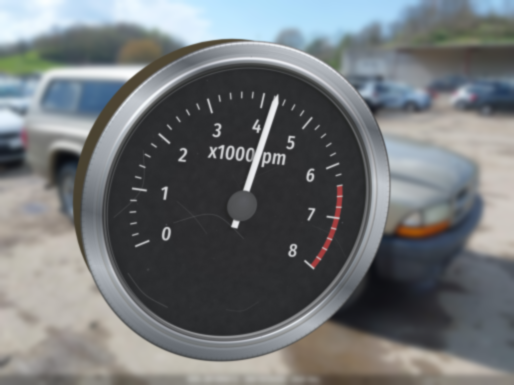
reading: 4200,rpm
